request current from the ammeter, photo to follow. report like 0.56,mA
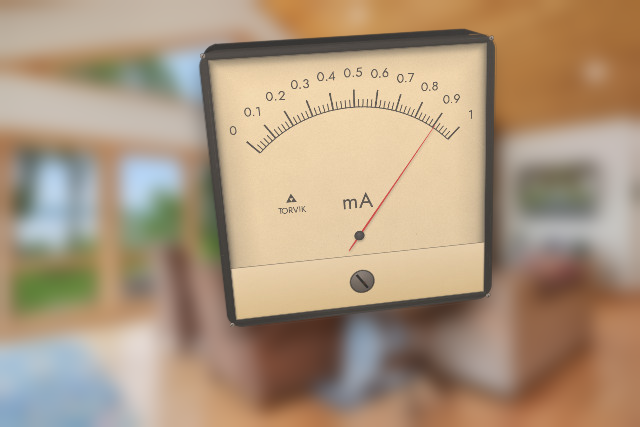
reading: 0.9,mA
